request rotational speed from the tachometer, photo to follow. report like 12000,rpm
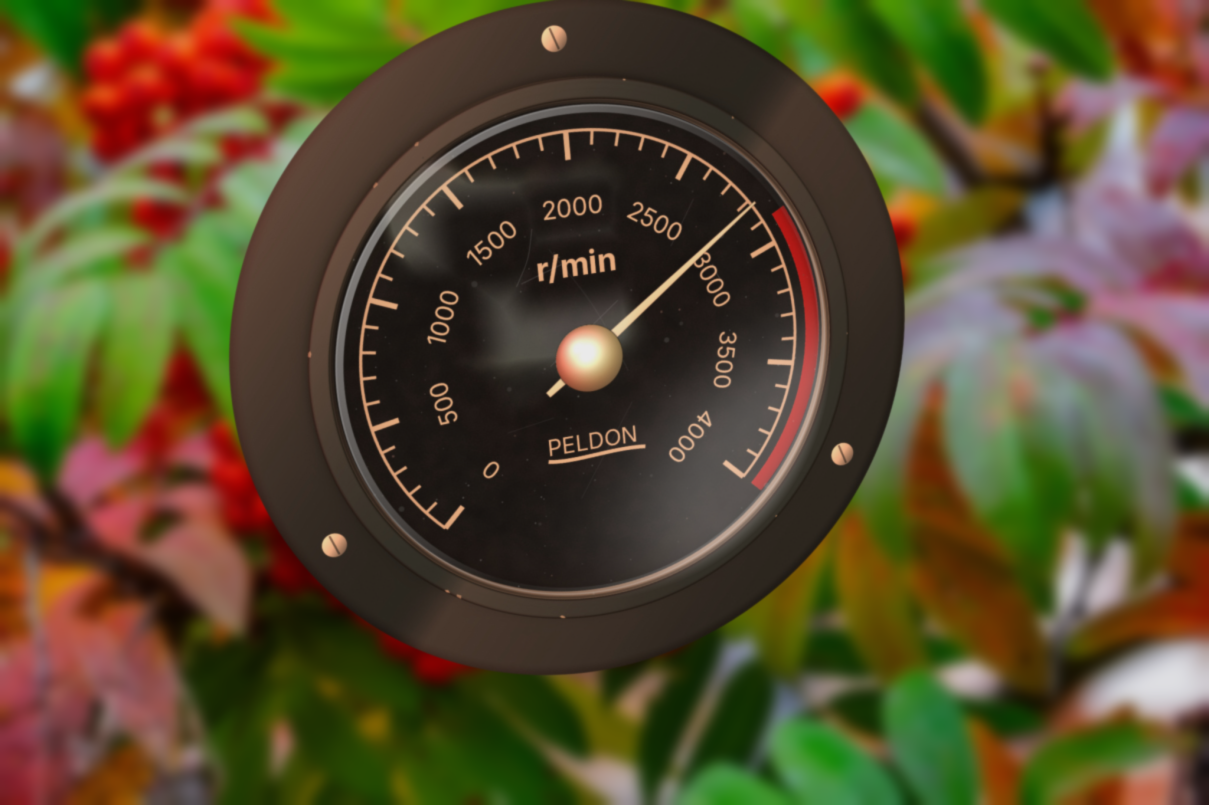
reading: 2800,rpm
